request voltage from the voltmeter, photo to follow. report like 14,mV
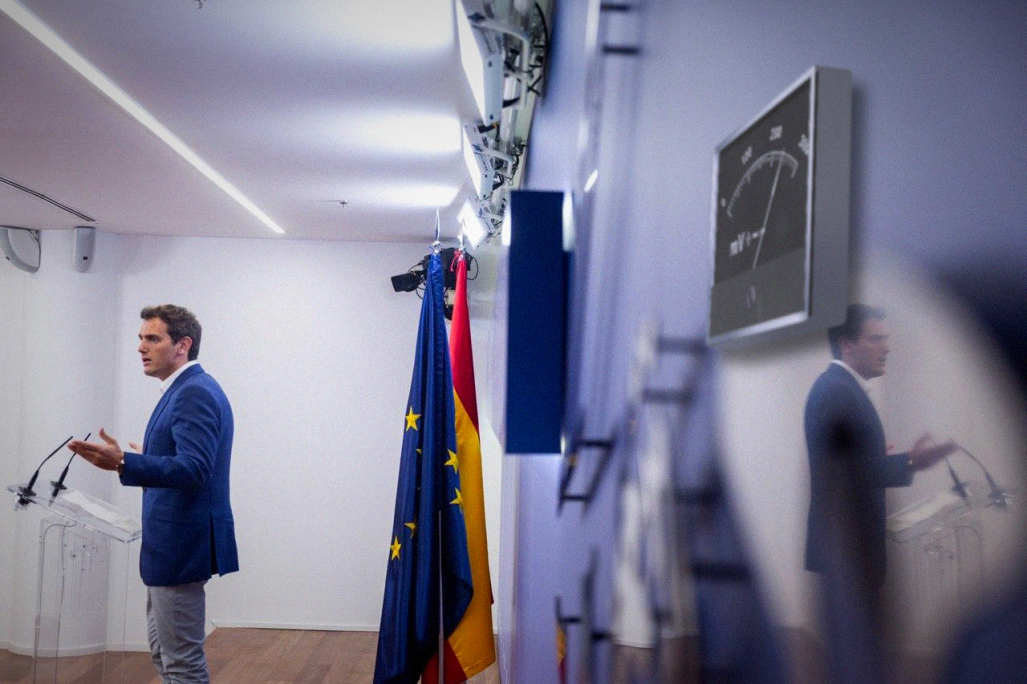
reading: 250,mV
